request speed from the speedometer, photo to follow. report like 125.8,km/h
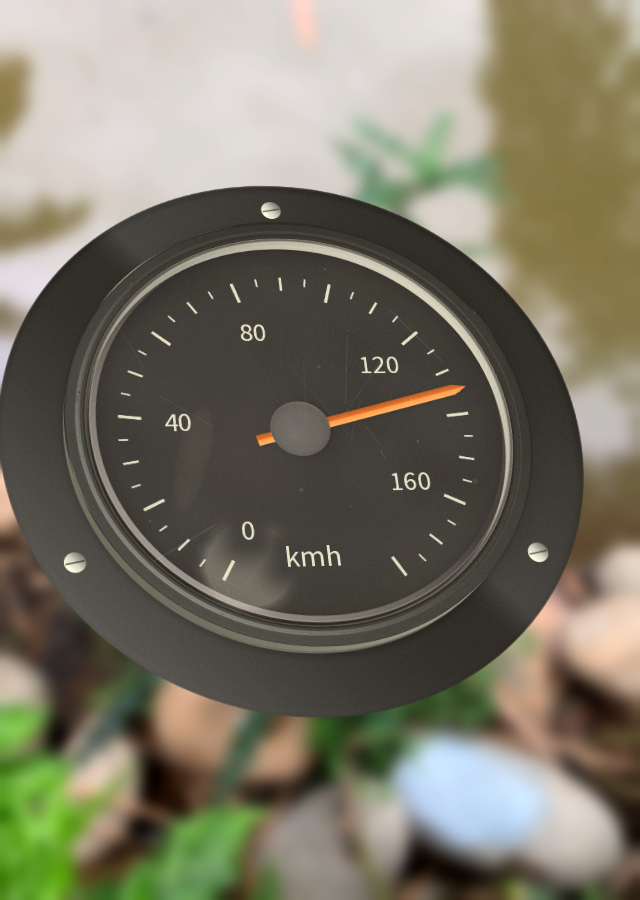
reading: 135,km/h
